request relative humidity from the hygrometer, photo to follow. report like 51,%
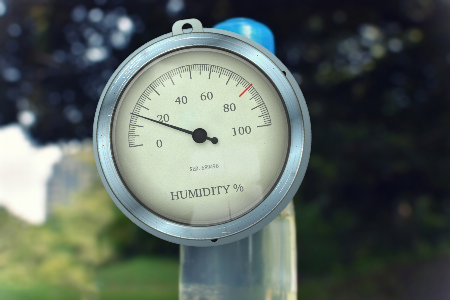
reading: 15,%
